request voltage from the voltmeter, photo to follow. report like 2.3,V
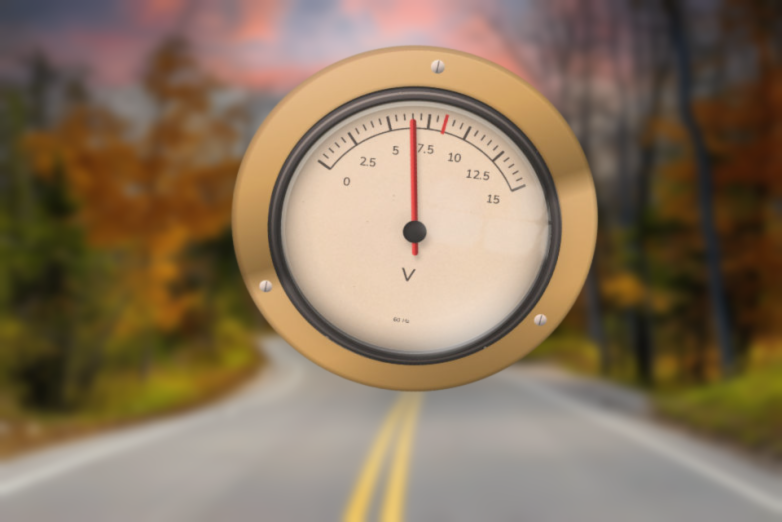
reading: 6.5,V
